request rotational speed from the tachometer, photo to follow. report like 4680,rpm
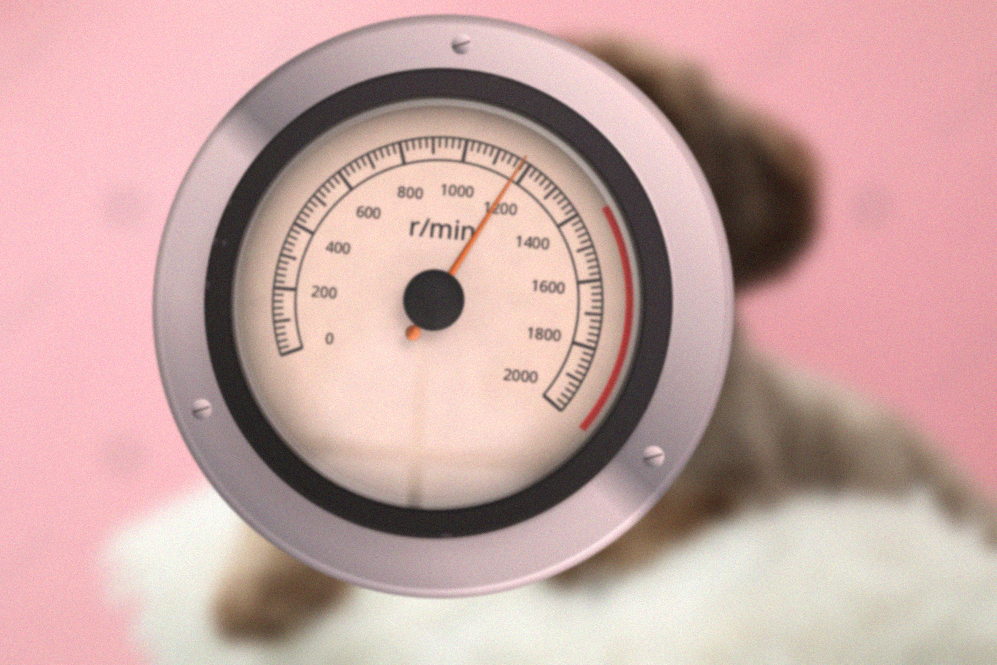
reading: 1180,rpm
